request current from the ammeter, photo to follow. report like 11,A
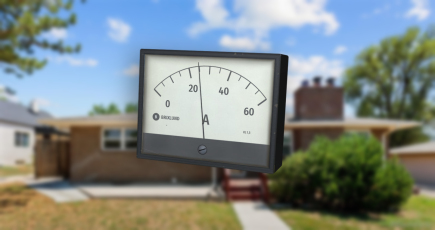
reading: 25,A
